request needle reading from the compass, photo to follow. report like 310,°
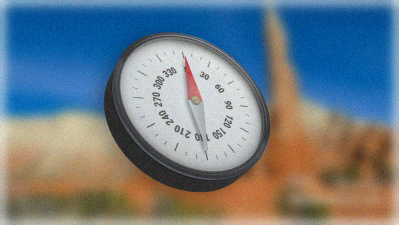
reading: 0,°
